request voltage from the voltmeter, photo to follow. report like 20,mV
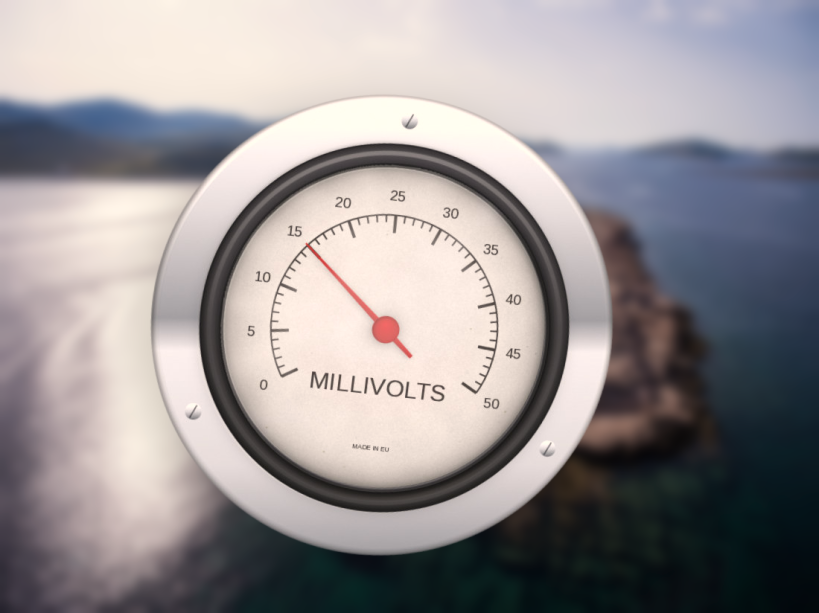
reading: 15,mV
